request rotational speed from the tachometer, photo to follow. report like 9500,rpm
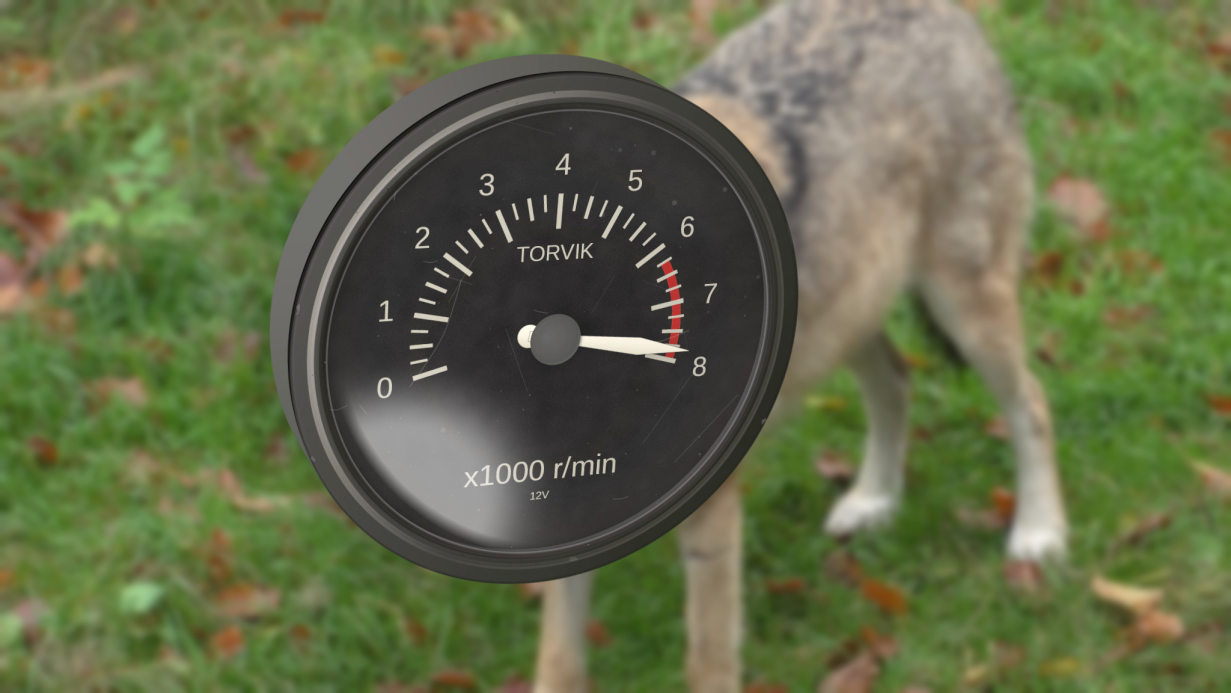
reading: 7750,rpm
